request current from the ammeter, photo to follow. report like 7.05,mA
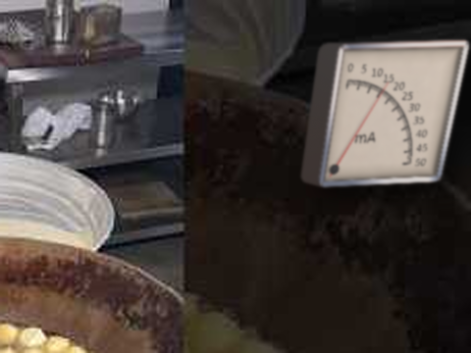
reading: 15,mA
